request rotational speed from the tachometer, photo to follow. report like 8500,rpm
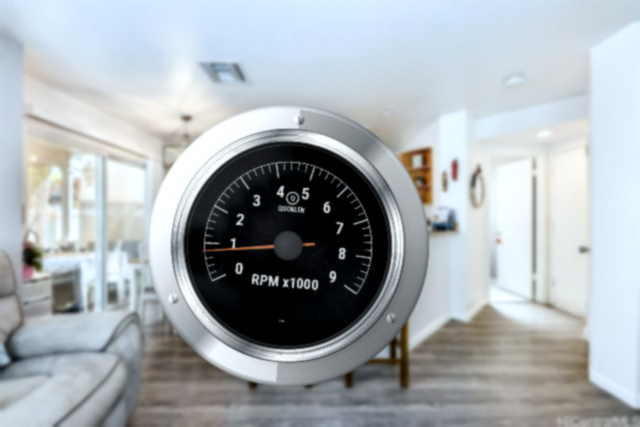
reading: 800,rpm
